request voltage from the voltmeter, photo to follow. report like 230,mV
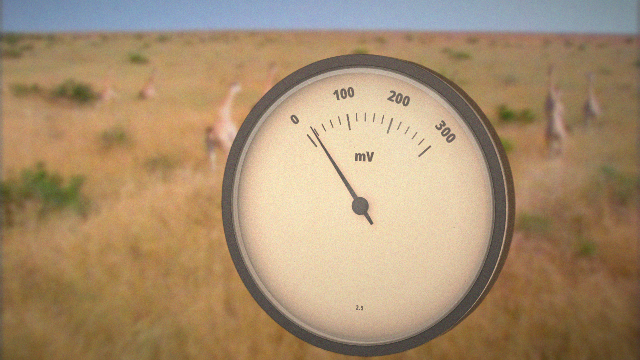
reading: 20,mV
